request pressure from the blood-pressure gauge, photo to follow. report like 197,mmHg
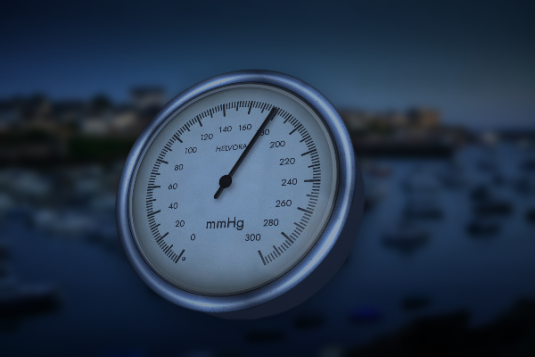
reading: 180,mmHg
